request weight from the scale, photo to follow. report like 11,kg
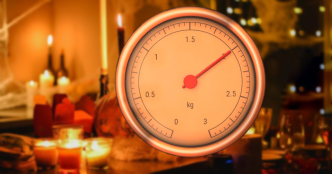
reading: 2,kg
